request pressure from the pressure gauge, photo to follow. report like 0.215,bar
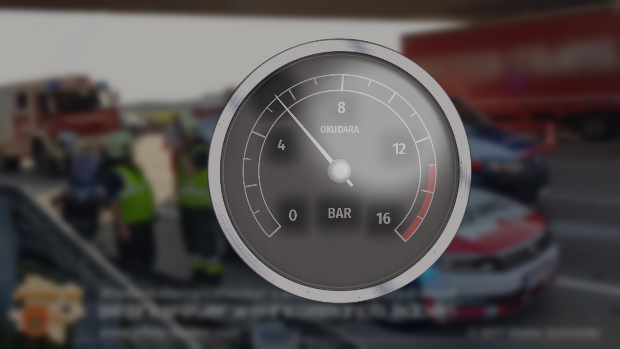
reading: 5.5,bar
